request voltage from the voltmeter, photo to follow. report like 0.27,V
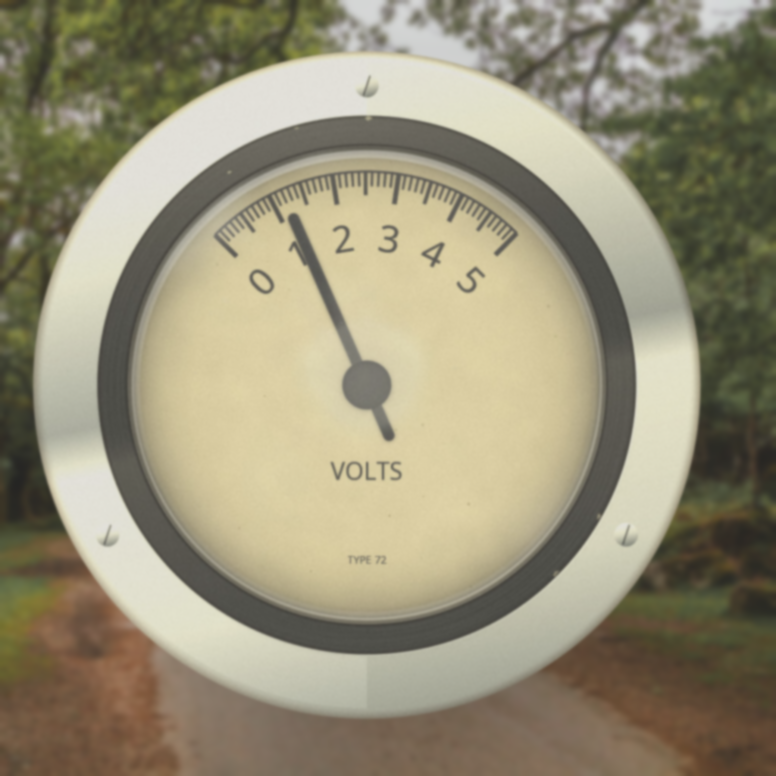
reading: 1.2,V
